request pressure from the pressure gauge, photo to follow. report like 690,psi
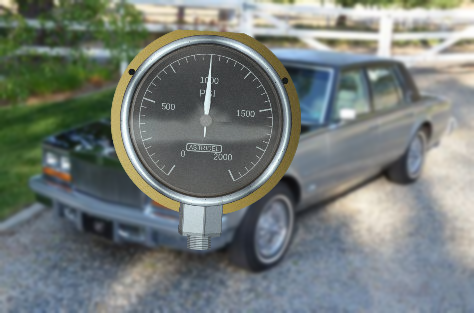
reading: 1000,psi
